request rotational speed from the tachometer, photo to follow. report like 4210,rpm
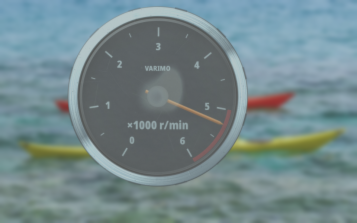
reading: 5250,rpm
